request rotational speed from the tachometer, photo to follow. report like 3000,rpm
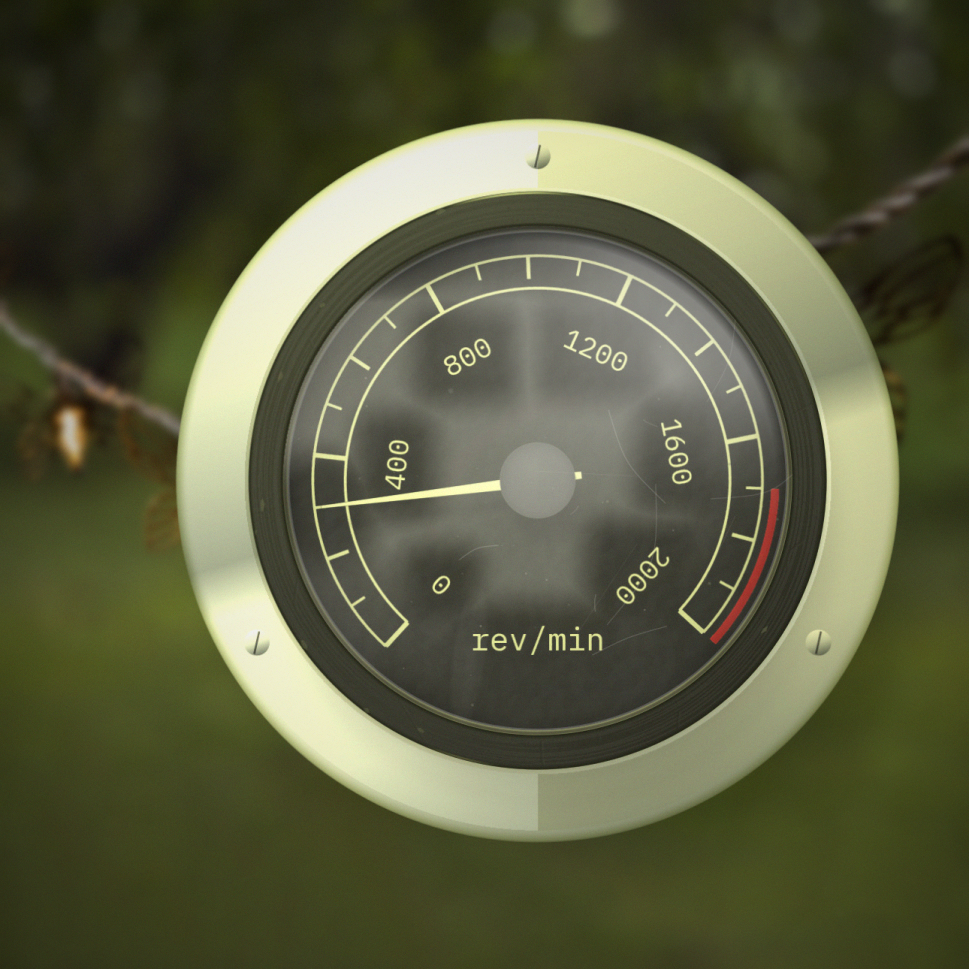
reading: 300,rpm
